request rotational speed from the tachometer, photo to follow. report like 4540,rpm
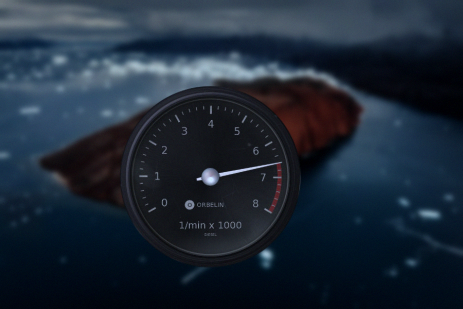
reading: 6600,rpm
